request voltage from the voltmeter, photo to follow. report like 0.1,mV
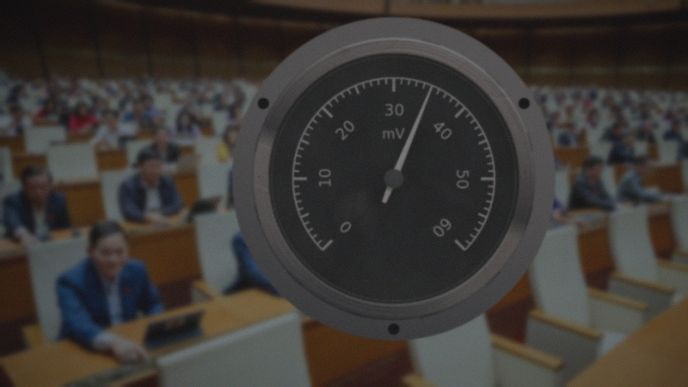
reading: 35,mV
